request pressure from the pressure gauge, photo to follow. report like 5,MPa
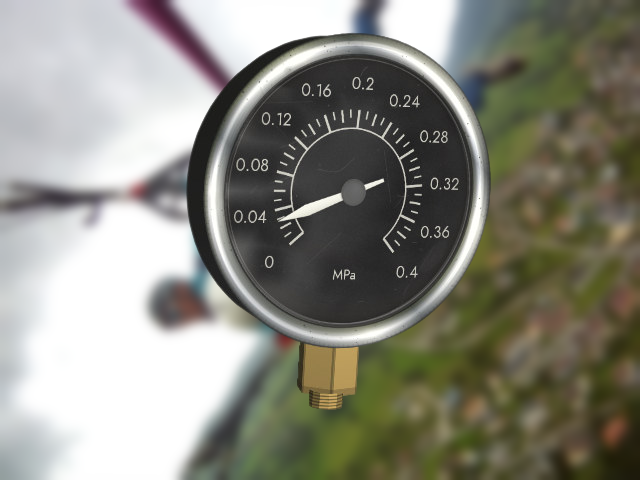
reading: 0.03,MPa
